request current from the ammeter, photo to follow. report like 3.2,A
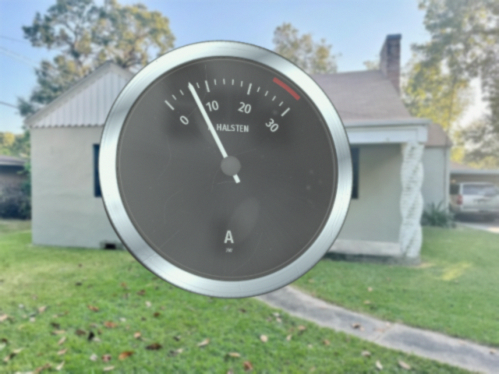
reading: 6,A
